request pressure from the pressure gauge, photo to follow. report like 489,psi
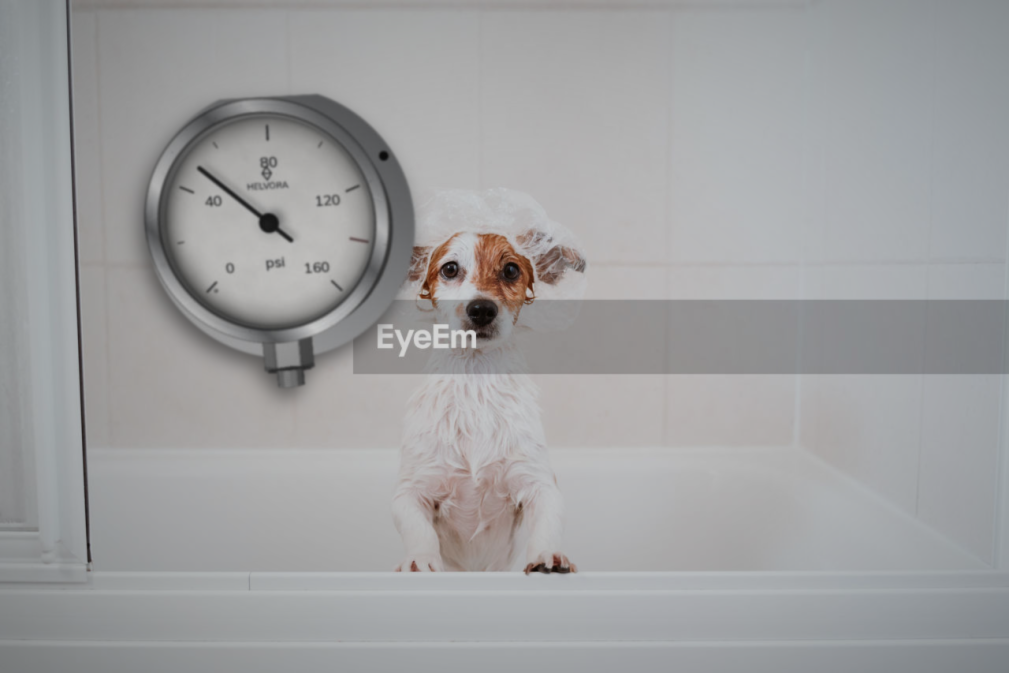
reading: 50,psi
